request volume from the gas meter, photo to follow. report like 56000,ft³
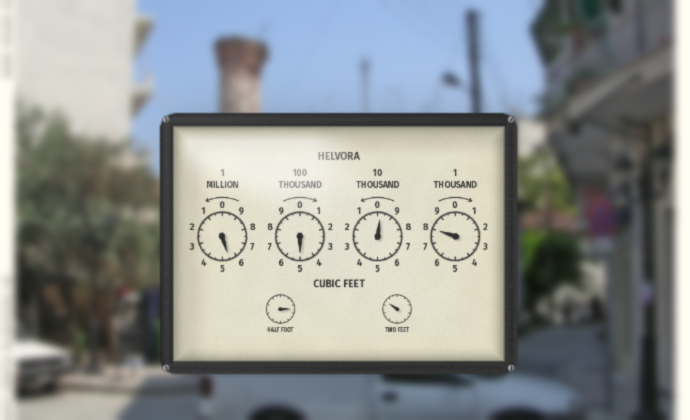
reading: 549800,ft³
